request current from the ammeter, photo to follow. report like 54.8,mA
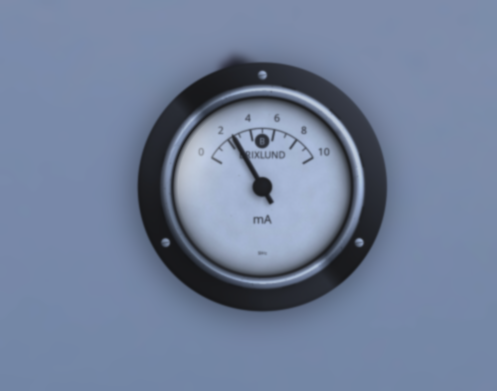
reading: 2.5,mA
